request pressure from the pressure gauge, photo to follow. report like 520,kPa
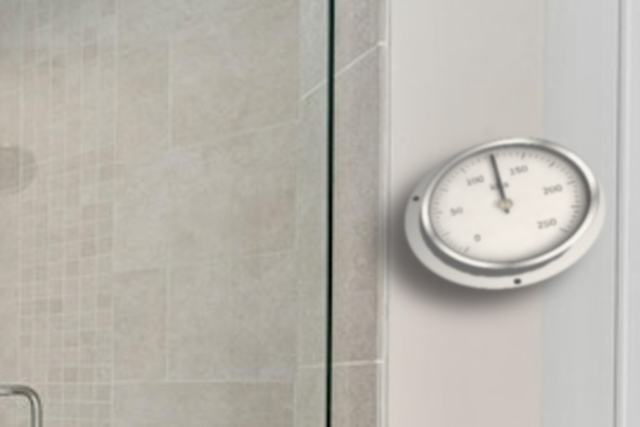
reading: 125,kPa
